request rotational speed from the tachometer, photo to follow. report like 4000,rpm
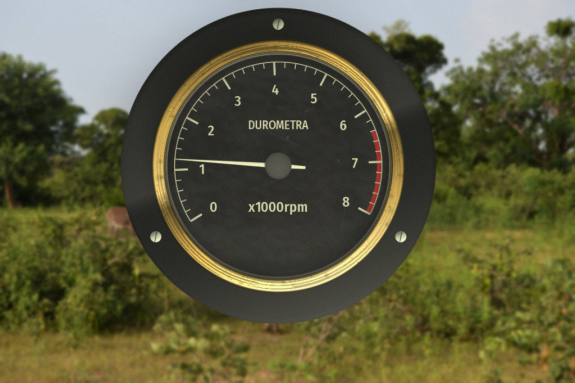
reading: 1200,rpm
